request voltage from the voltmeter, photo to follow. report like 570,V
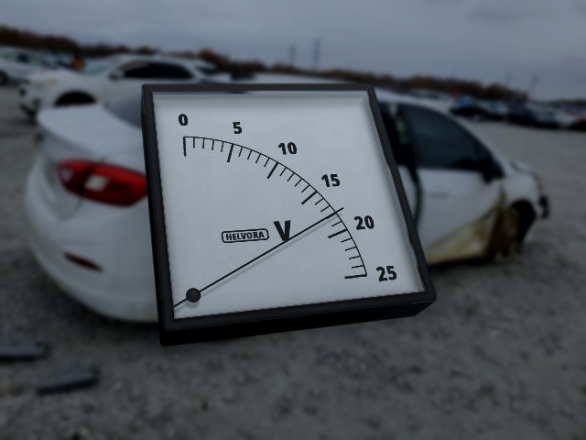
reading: 18,V
